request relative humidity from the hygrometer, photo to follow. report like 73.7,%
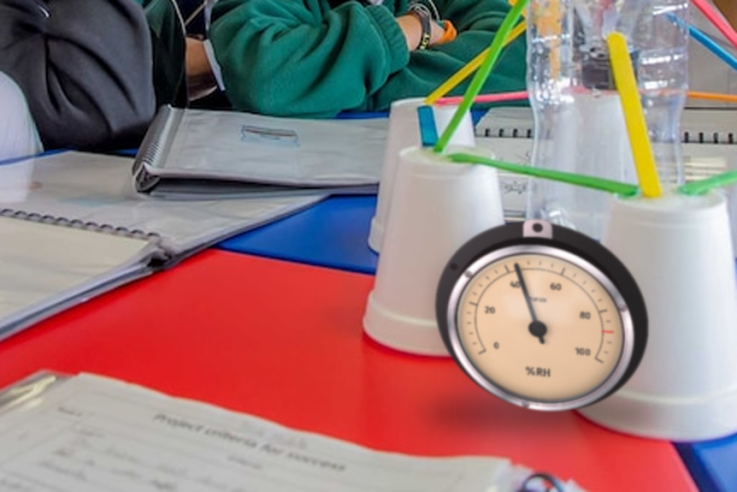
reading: 44,%
